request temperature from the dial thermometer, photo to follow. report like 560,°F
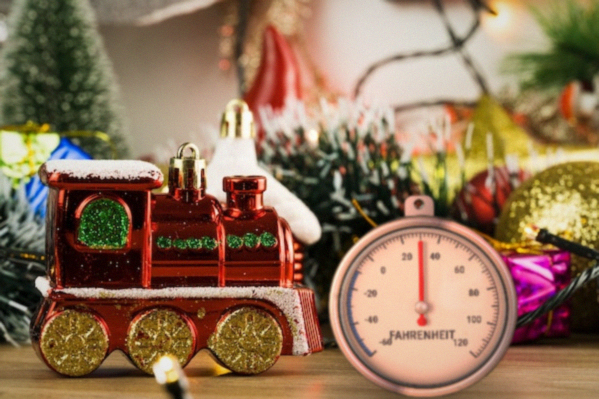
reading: 30,°F
